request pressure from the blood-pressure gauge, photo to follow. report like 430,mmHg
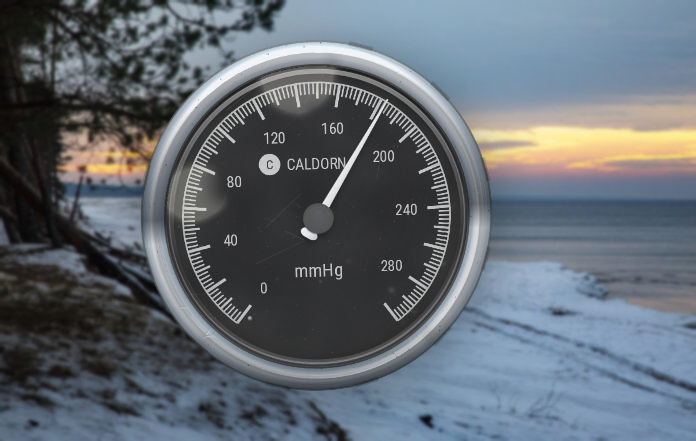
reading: 182,mmHg
